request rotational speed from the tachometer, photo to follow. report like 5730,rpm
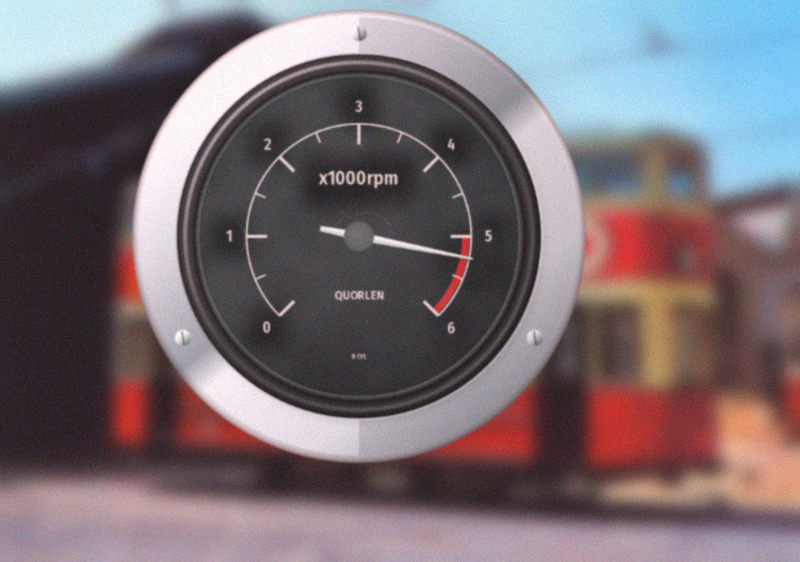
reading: 5250,rpm
